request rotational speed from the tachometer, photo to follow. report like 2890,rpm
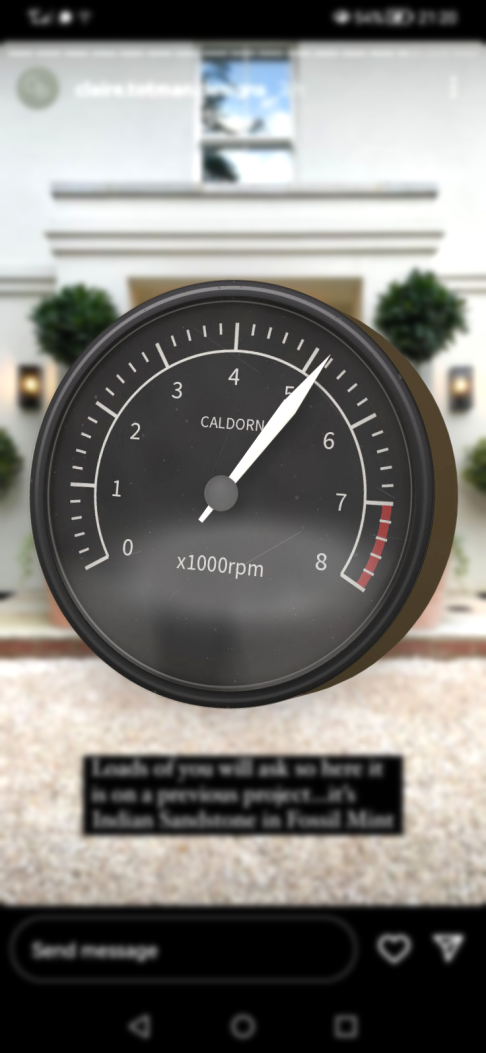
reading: 5200,rpm
